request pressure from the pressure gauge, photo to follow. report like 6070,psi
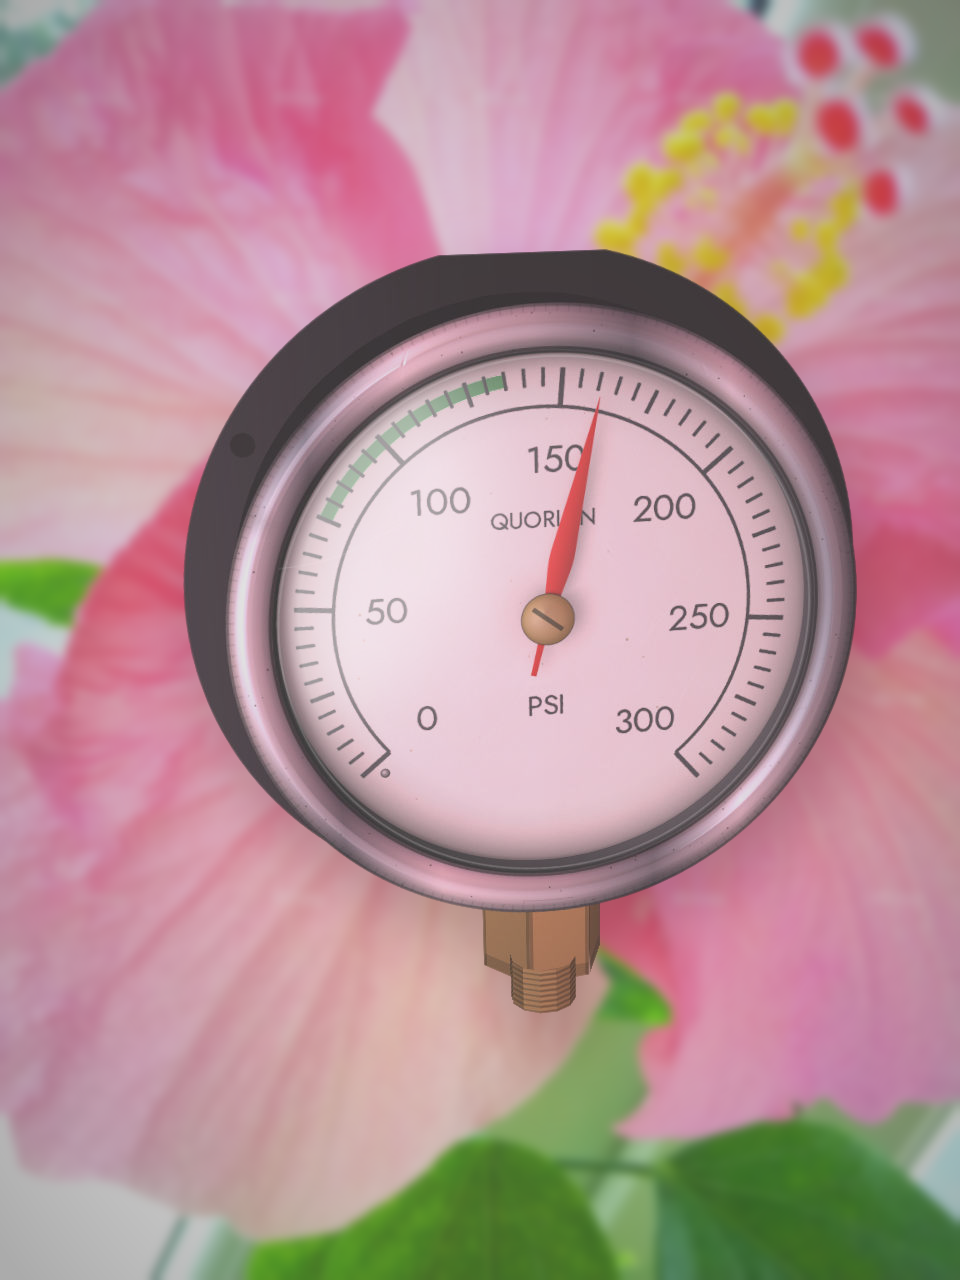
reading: 160,psi
